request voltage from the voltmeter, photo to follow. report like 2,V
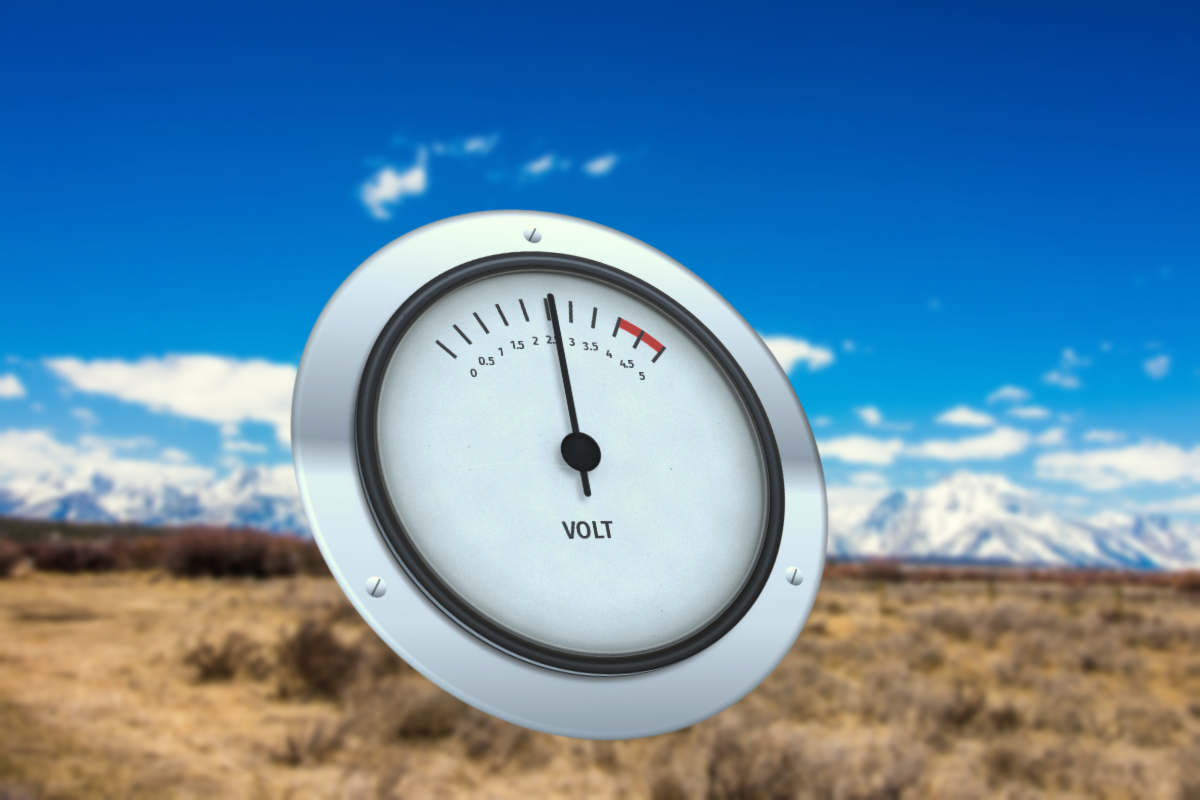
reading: 2.5,V
